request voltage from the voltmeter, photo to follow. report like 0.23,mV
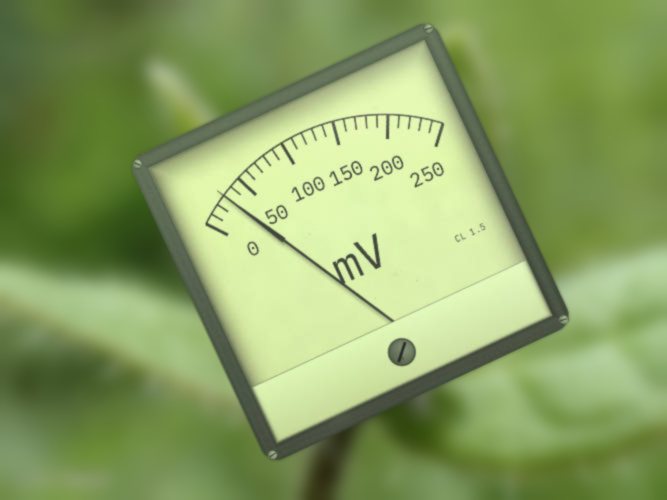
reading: 30,mV
